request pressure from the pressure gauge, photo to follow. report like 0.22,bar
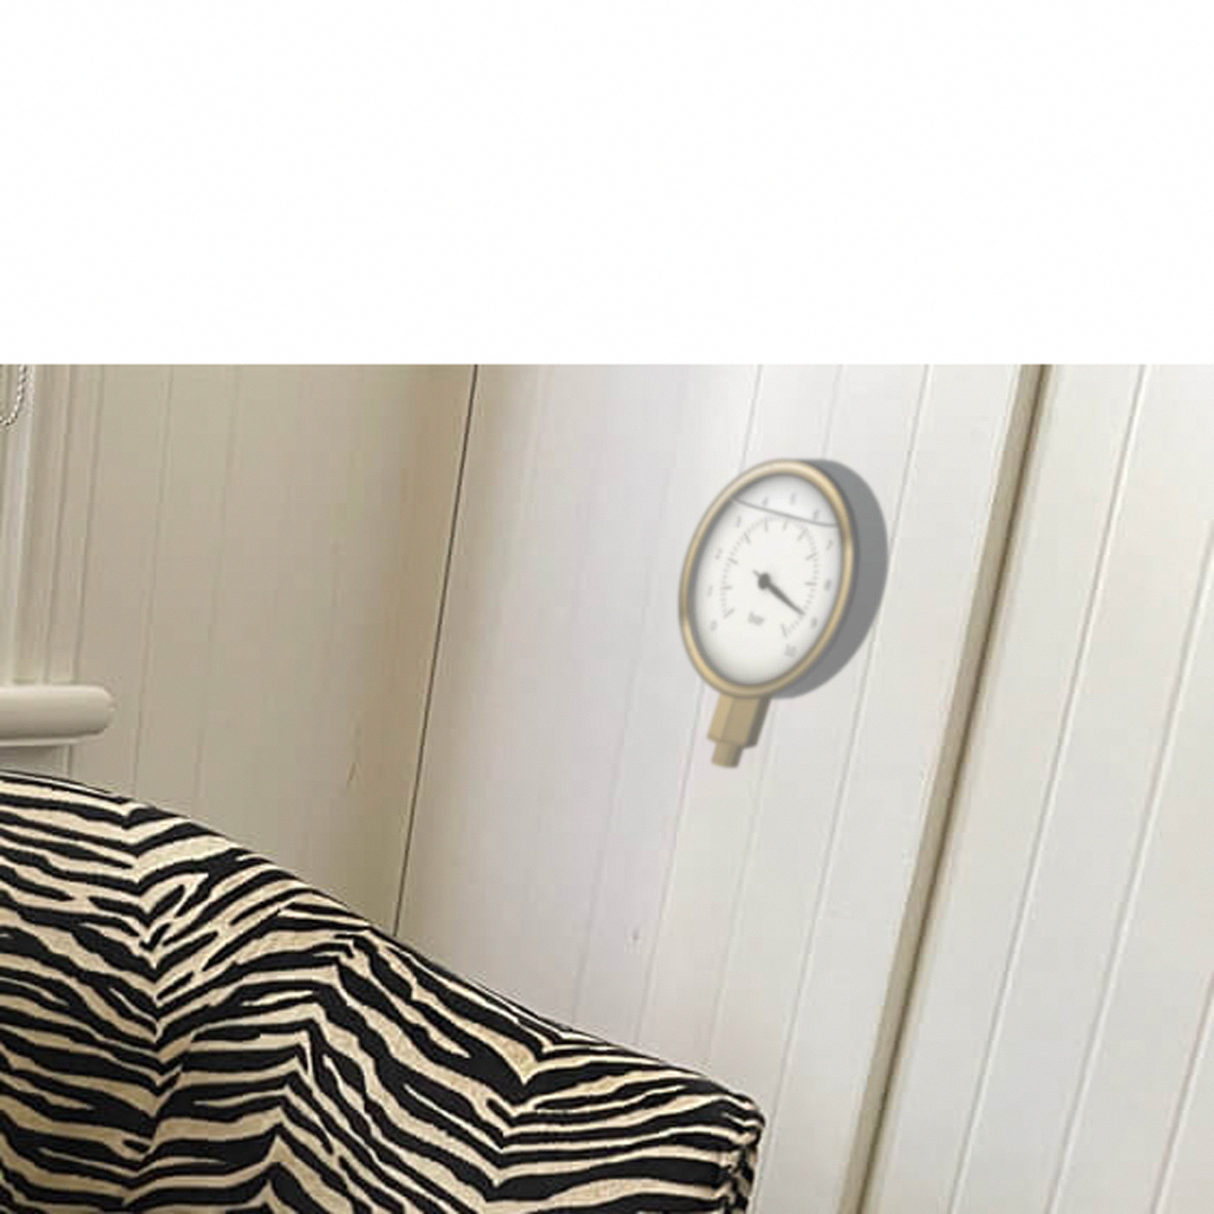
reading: 9,bar
